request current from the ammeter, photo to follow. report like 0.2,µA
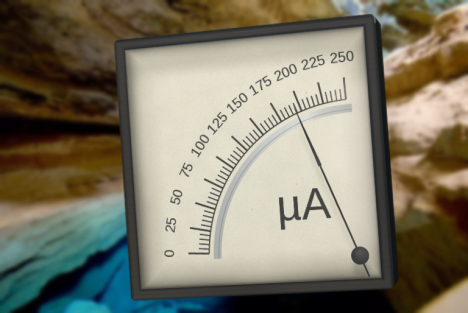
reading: 195,µA
